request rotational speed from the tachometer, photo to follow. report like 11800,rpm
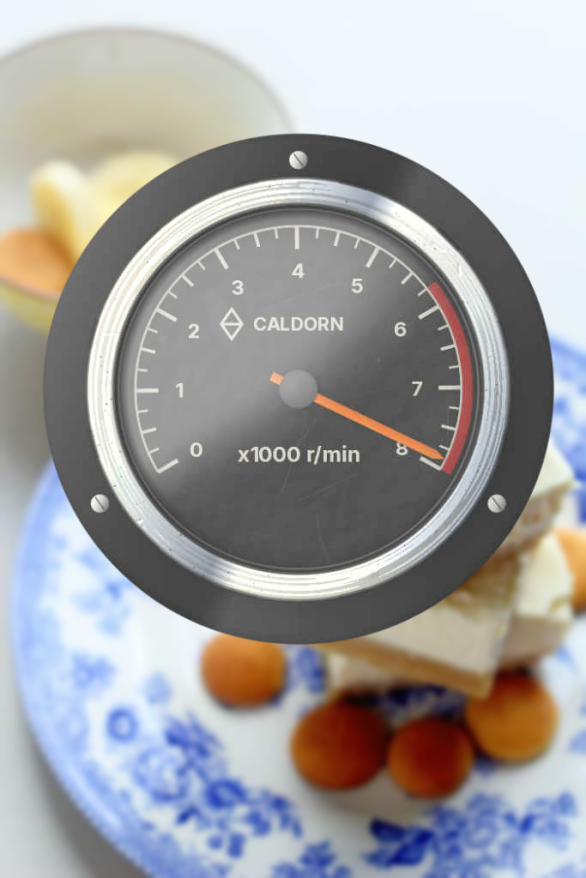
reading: 7875,rpm
